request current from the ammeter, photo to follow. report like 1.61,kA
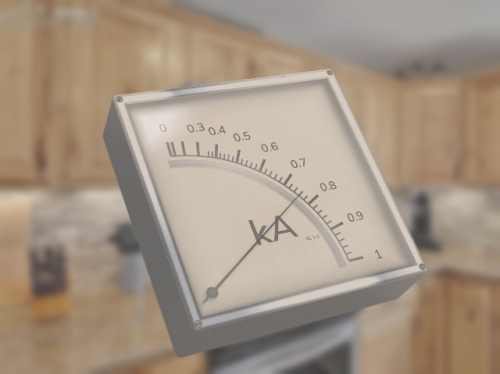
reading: 0.76,kA
